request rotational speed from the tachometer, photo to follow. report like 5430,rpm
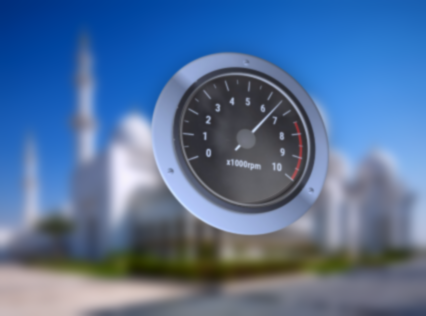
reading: 6500,rpm
